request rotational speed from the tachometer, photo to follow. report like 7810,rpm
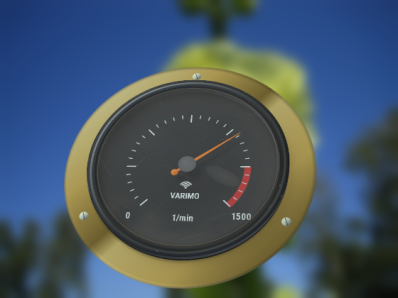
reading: 1050,rpm
